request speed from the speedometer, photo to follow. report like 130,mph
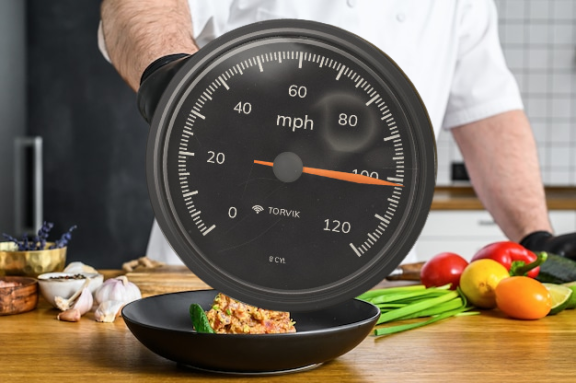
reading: 101,mph
